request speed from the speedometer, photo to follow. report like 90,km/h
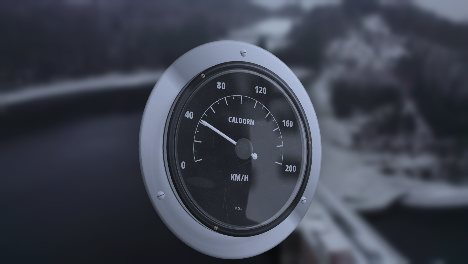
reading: 40,km/h
